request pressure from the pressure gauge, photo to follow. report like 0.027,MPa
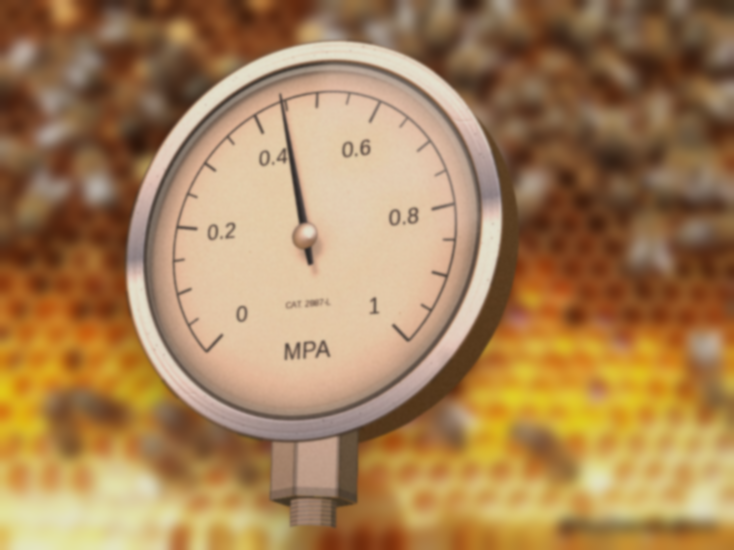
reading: 0.45,MPa
